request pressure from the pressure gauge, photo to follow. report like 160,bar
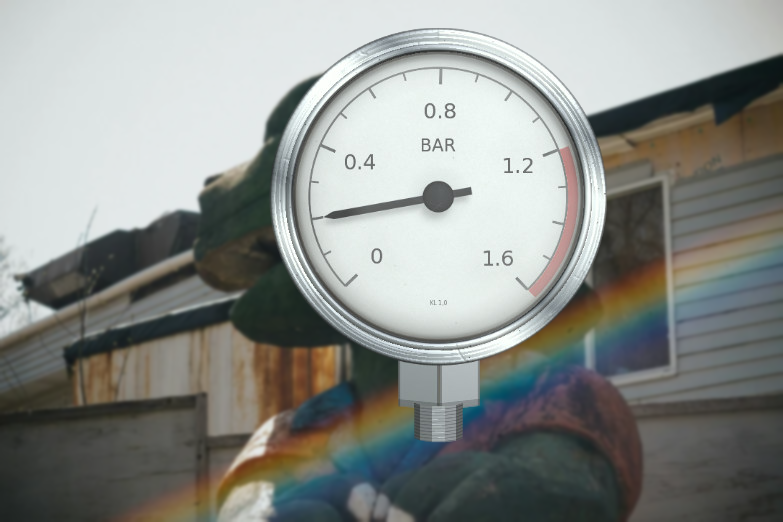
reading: 0.2,bar
